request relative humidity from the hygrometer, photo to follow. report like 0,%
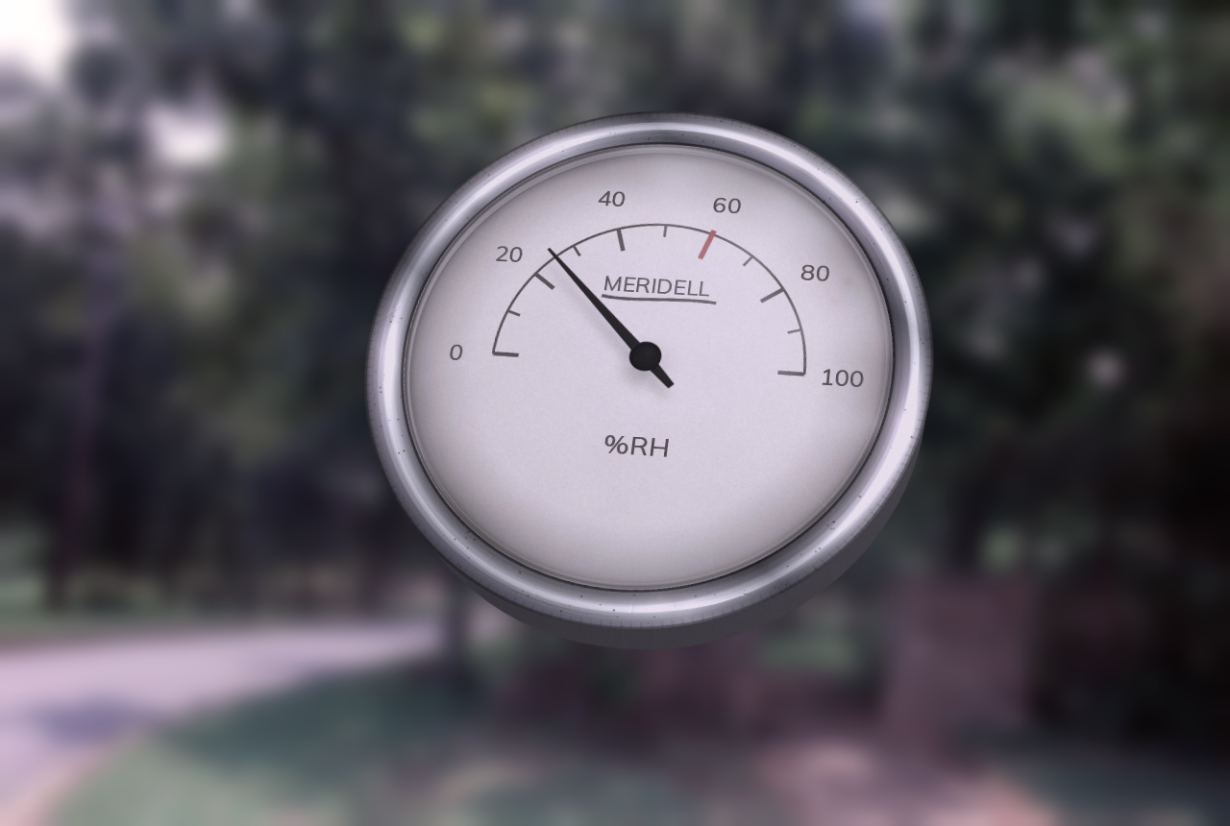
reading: 25,%
